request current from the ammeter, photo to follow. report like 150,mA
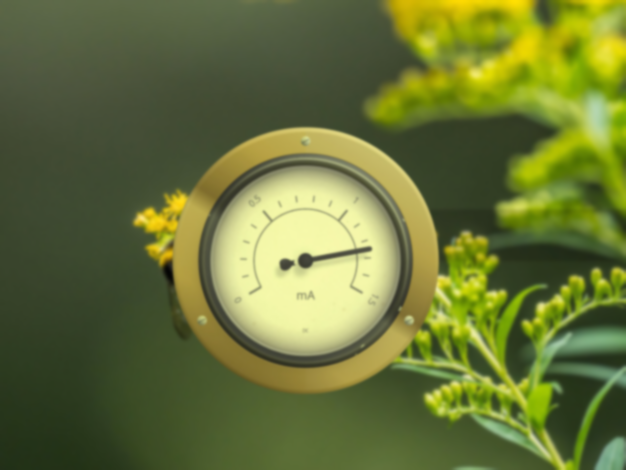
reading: 1.25,mA
